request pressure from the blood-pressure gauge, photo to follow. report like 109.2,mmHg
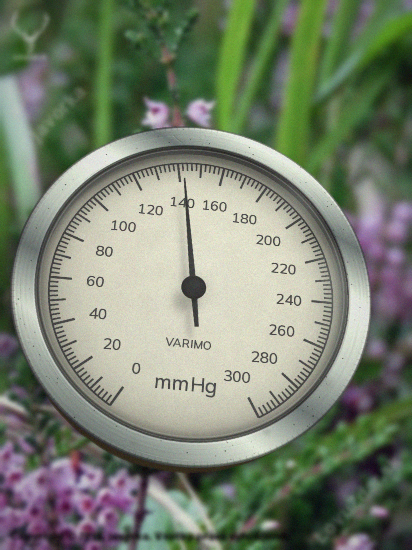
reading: 142,mmHg
